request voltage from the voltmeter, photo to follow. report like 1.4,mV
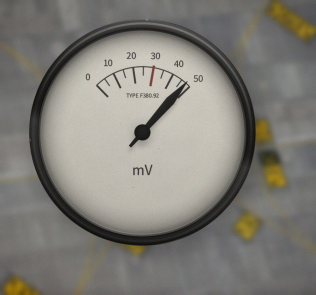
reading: 47.5,mV
